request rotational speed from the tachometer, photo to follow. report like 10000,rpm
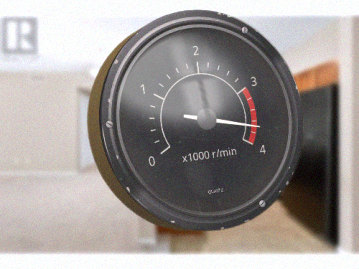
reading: 3700,rpm
